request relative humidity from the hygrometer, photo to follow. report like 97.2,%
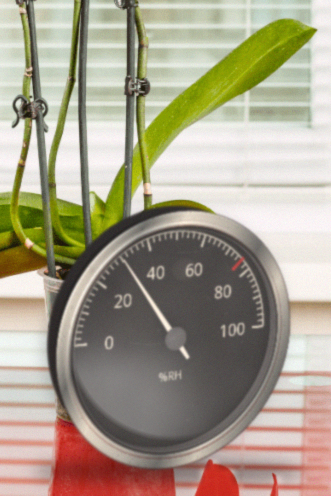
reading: 30,%
